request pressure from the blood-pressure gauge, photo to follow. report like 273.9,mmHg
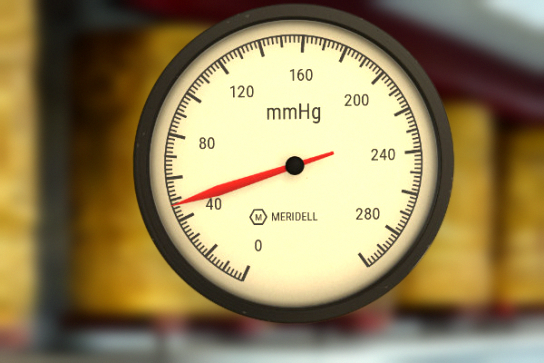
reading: 48,mmHg
